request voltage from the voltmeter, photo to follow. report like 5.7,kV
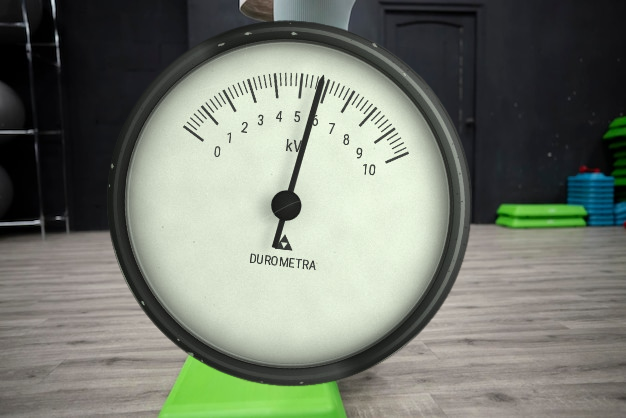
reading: 5.8,kV
